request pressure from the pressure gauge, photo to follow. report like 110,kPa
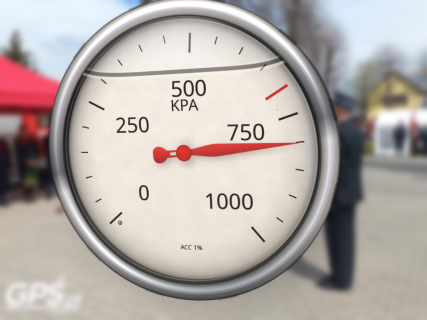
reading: 800,kPa
